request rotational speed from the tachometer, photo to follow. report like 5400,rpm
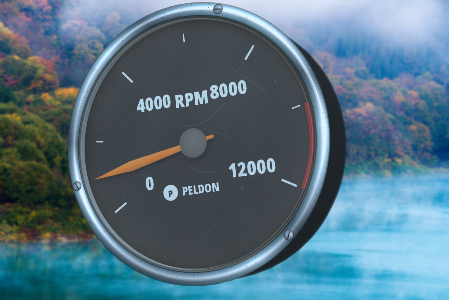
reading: 1000,rpm
